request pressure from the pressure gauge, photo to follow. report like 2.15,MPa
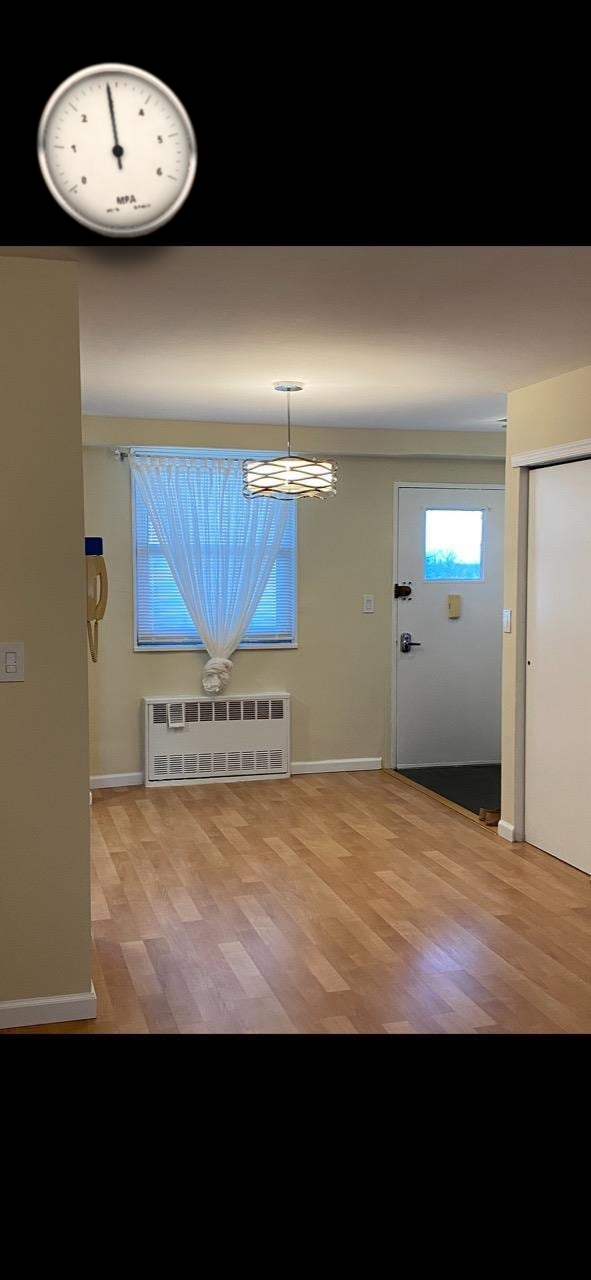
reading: 3,MPa
